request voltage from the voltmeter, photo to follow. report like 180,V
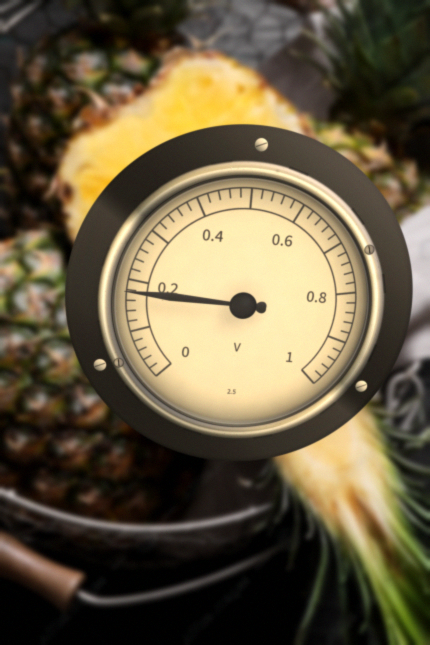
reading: 0.18,V
